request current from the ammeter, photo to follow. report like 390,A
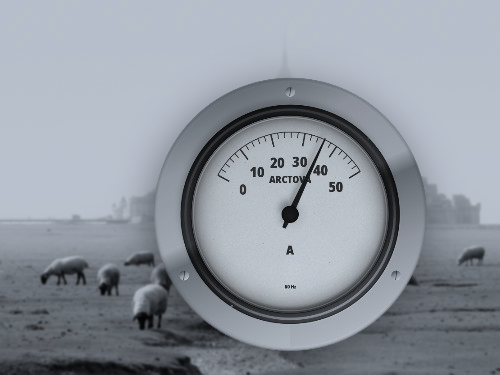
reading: 36,A
